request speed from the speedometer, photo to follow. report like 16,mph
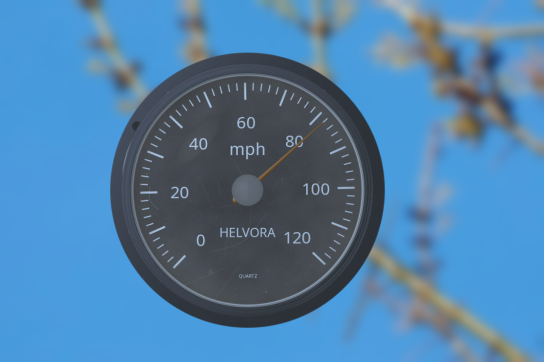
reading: 82,mph
